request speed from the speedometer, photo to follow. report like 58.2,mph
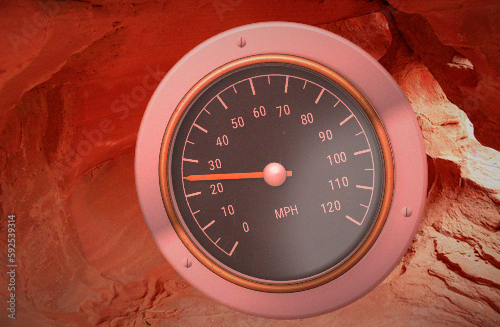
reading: 25,mph
